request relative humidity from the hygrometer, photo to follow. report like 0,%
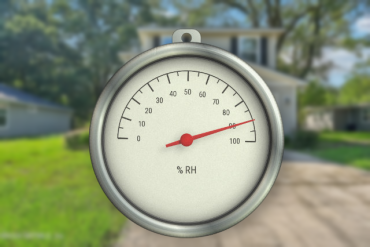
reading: 90,%
